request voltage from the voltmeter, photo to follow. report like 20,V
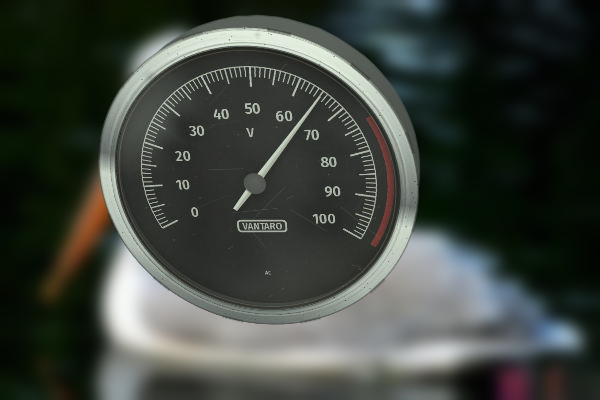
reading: 65,V
